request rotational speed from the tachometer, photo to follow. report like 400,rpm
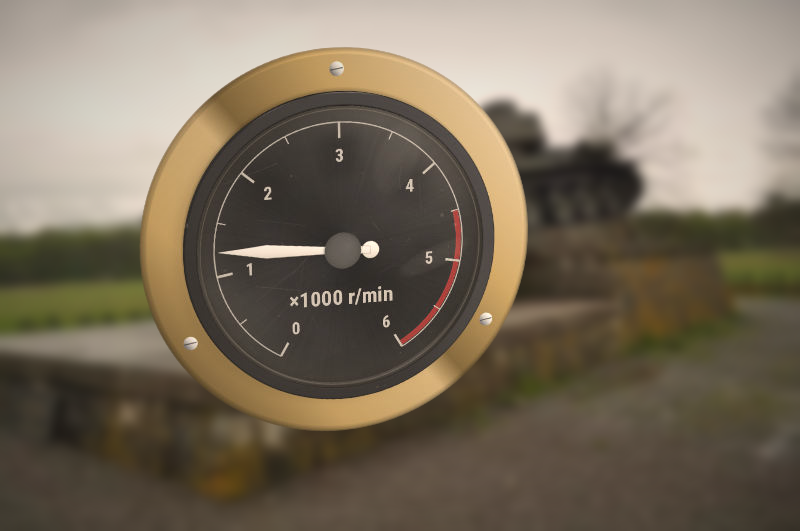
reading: 1250,rpm
